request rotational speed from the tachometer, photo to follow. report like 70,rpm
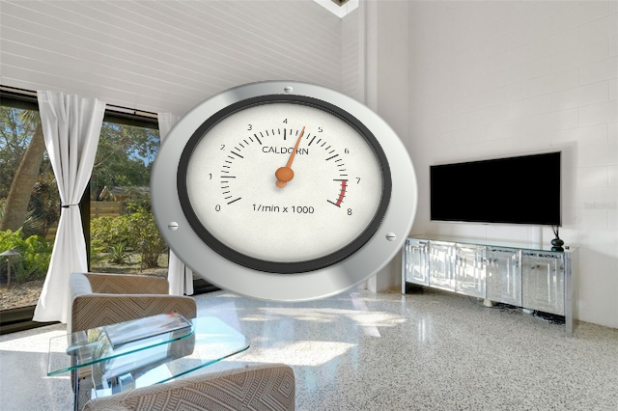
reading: 4600,rpm
